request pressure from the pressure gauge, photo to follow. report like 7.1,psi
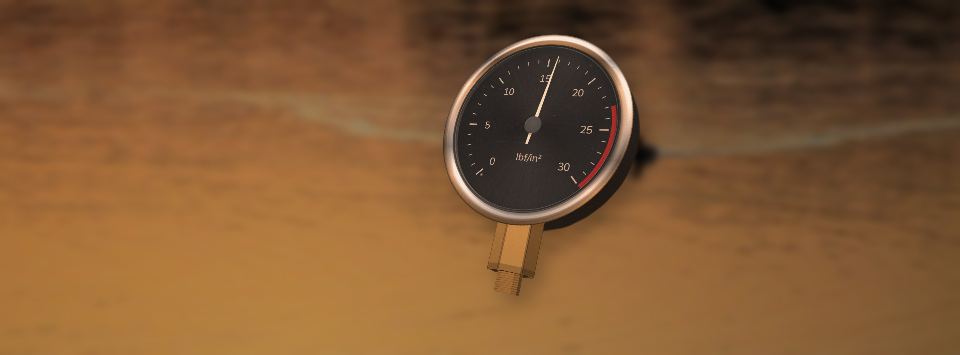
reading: 16,psi
